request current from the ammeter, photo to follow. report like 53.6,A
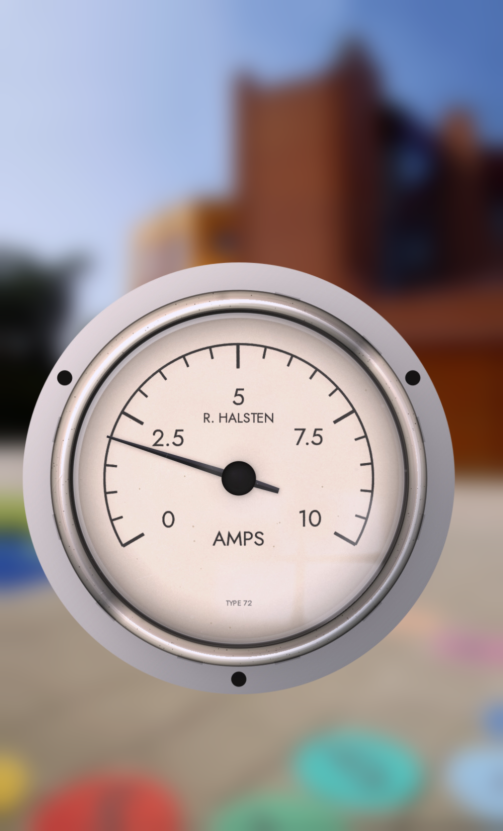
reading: 2,A
